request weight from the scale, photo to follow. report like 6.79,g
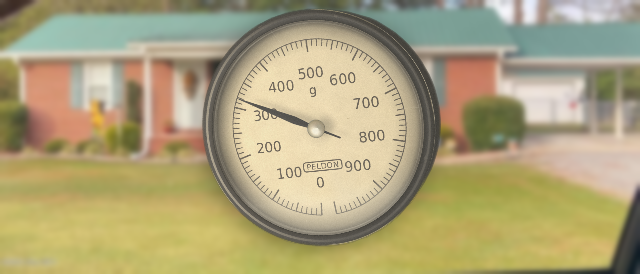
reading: 320,g
